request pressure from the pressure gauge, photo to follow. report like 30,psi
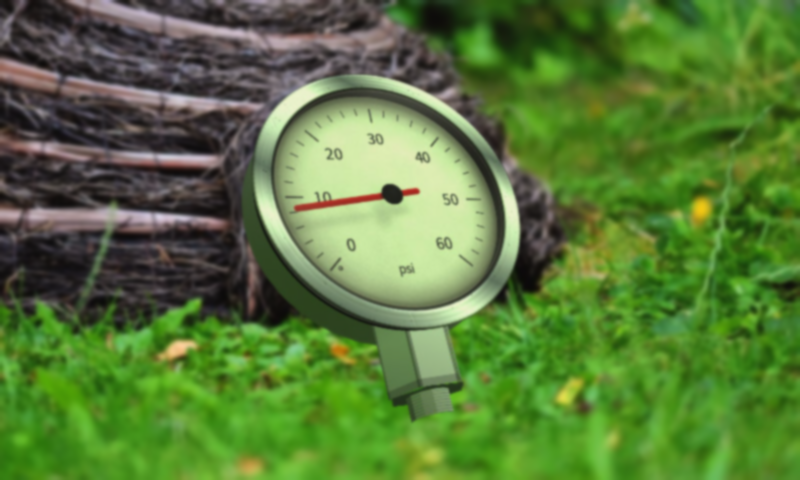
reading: 8,psi
